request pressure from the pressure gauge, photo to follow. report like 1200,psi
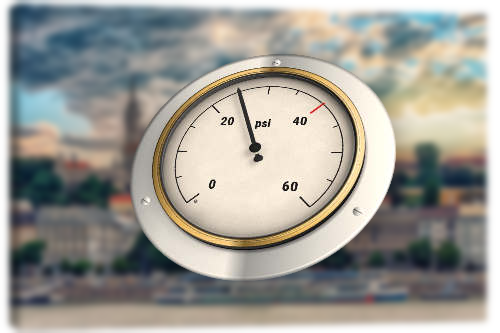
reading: 25,psi
